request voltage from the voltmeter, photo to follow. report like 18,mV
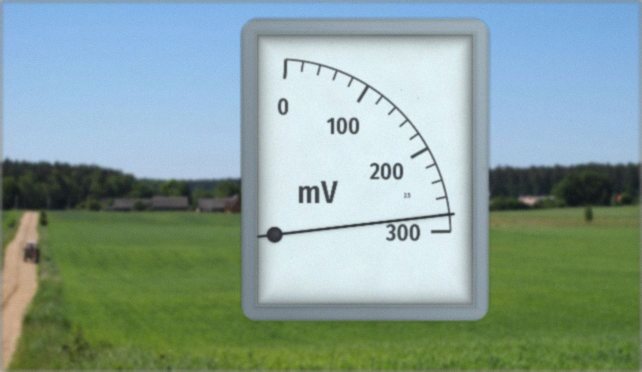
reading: 280,mV
